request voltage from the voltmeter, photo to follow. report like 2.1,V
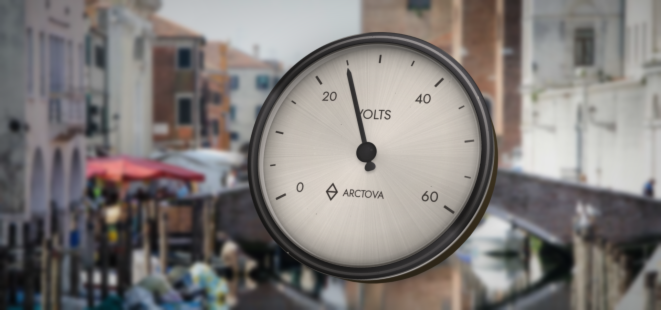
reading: 25,V
